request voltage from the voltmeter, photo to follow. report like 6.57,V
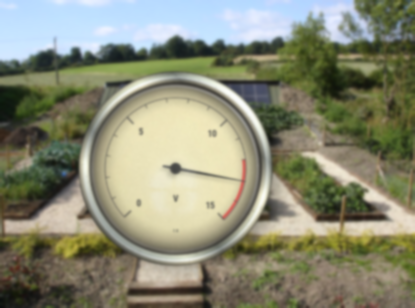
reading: 13,V
